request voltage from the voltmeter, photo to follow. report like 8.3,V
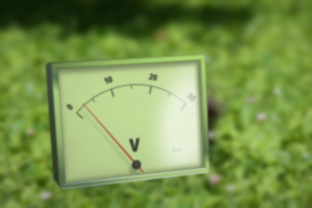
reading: 2.5,V
